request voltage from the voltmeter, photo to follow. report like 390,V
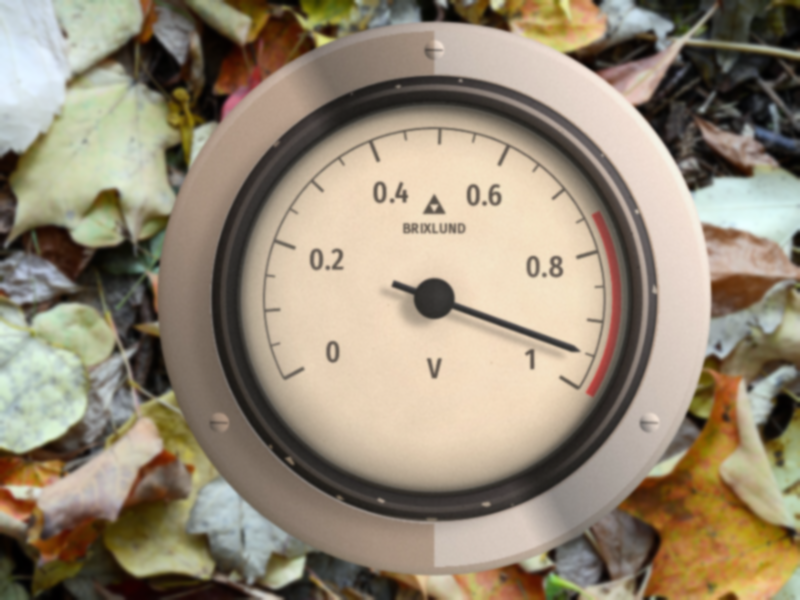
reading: 0.95,V
